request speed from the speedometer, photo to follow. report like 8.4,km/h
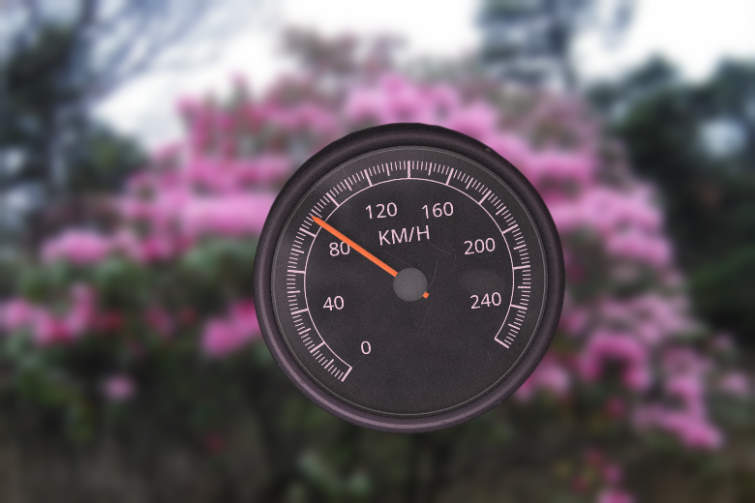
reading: 88,km/h
